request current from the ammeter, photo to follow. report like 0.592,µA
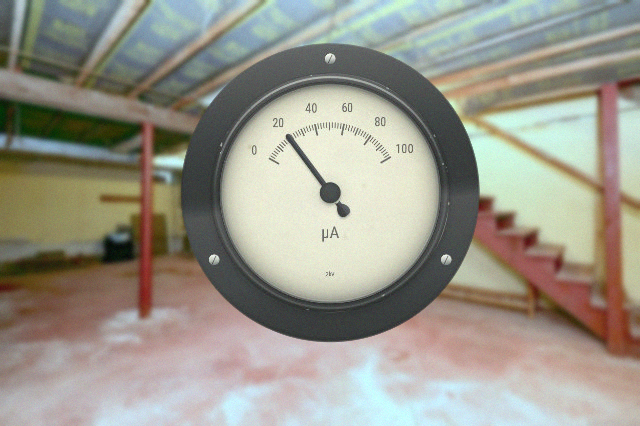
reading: 20,µA
